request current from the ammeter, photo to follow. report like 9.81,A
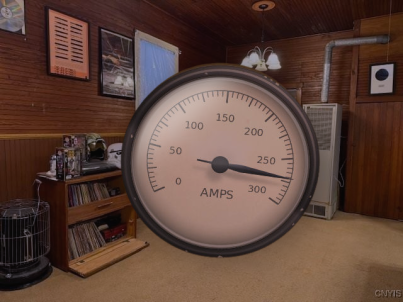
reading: 270,A
